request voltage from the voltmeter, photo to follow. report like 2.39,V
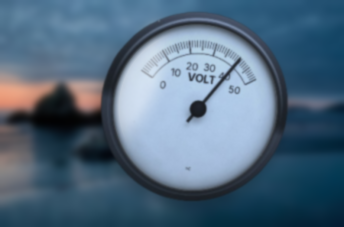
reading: 40,V
